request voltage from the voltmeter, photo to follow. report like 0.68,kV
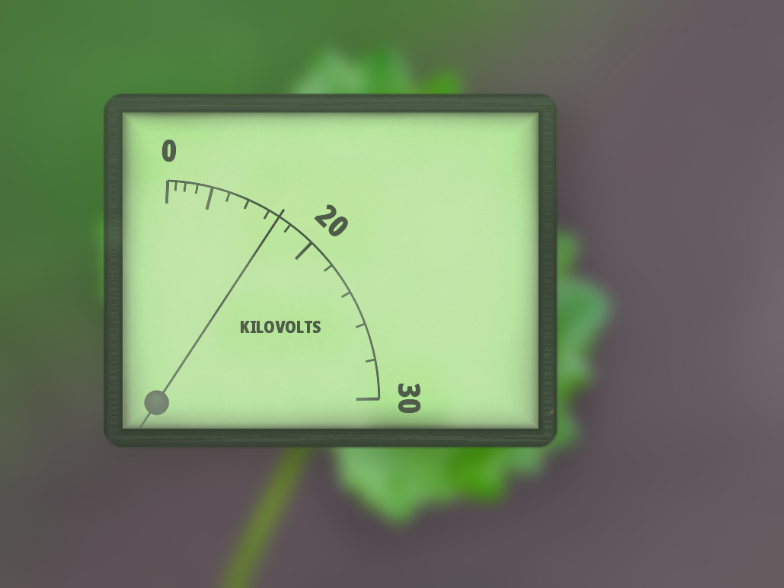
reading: 17,kV
